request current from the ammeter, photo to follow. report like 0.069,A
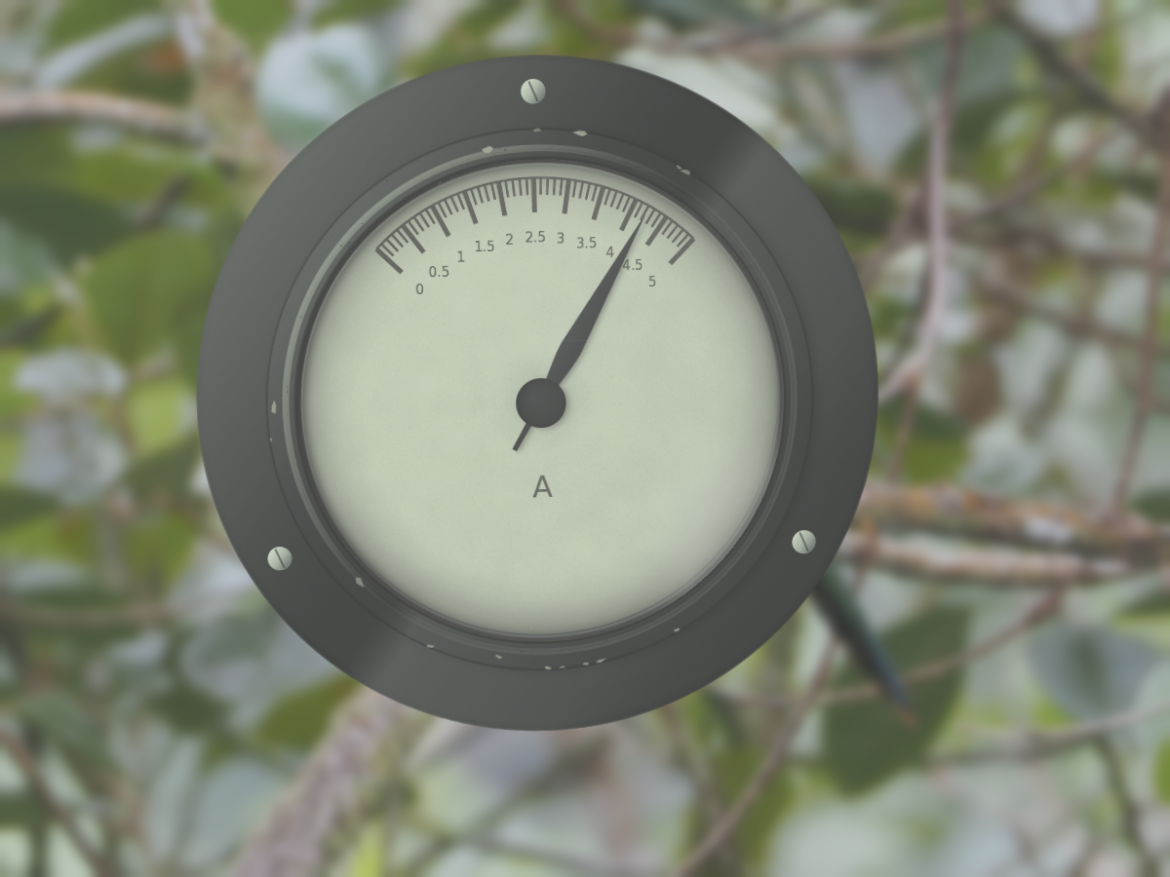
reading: 4.2,A
